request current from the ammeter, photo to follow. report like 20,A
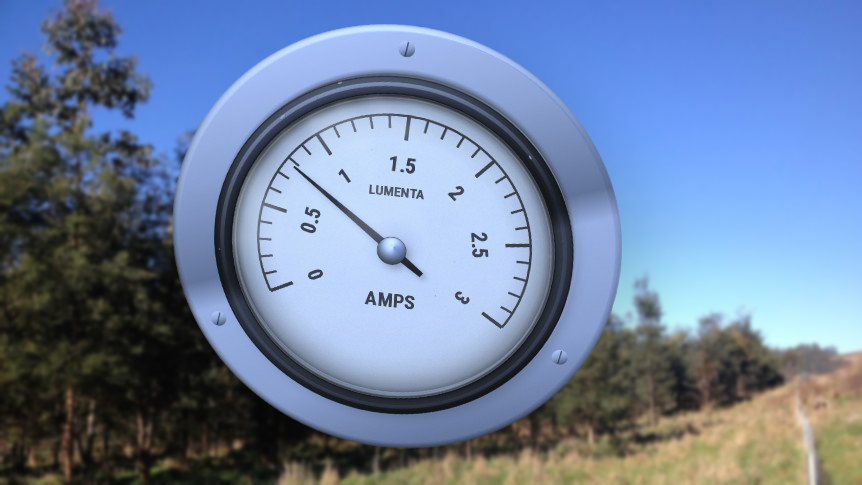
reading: 0.8,A
